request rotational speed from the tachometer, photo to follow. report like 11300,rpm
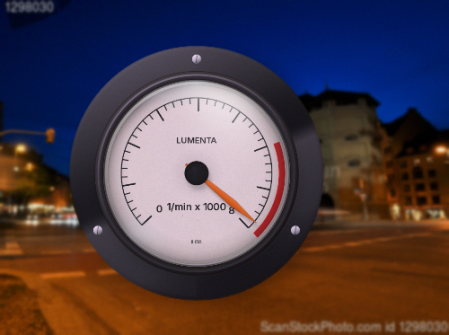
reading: 7800,rpm
